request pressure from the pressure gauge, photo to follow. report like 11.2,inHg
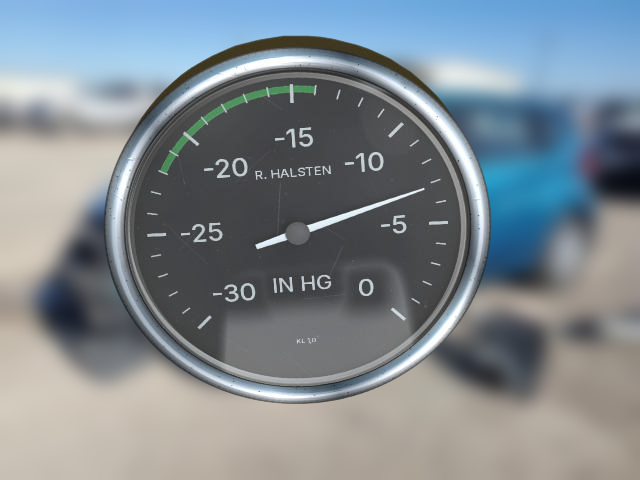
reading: -7,inHg
